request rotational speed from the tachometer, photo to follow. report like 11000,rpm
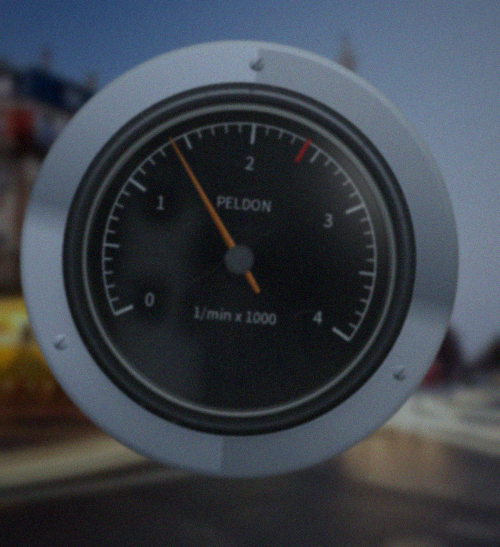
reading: 1400,rpm
